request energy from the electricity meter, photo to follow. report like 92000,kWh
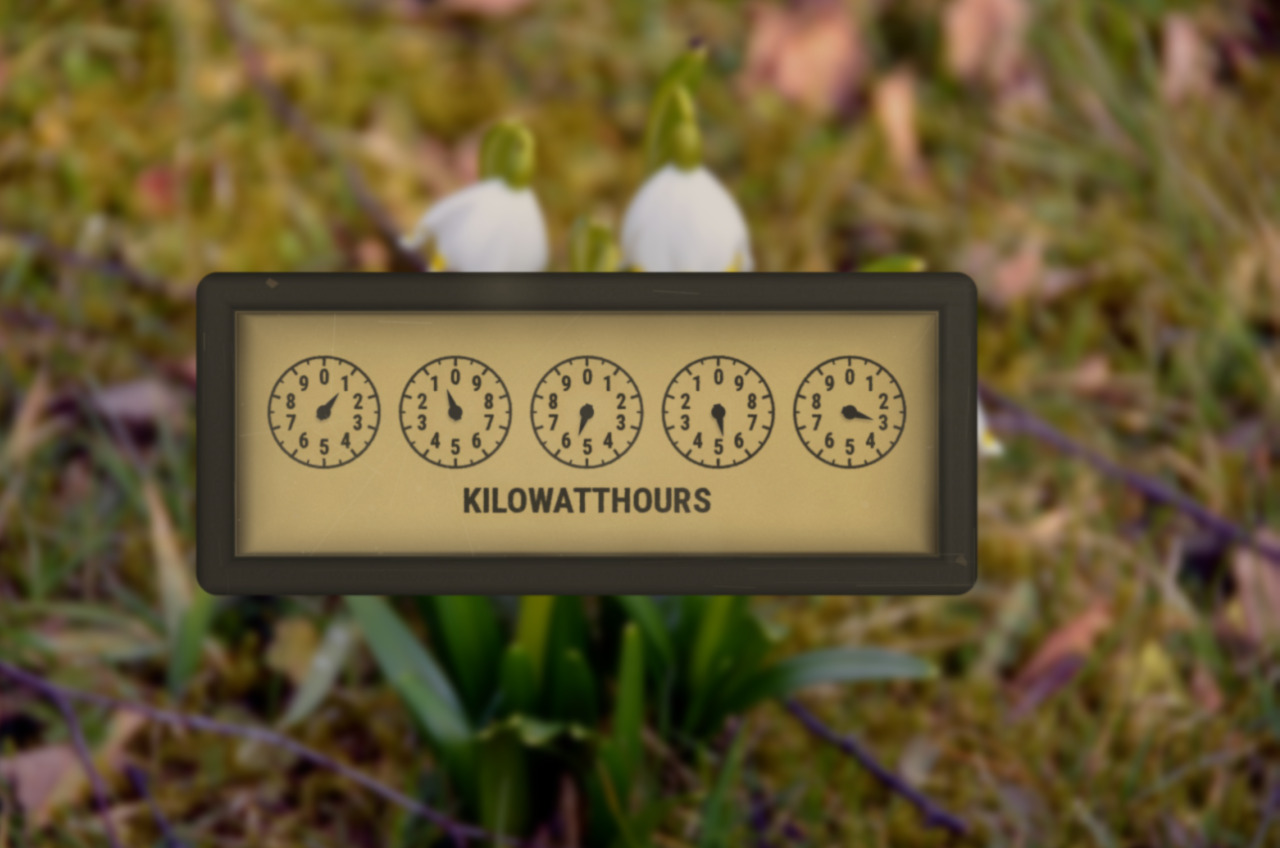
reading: 10553,kWh
